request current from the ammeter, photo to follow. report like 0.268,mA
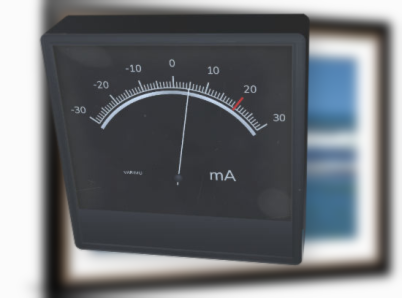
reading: 5,mA
